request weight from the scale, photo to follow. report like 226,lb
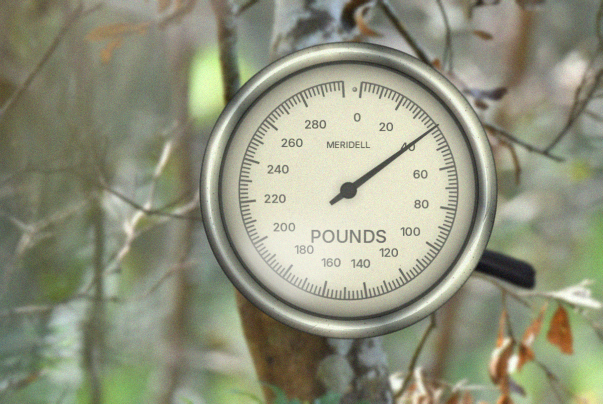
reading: 40,lb
